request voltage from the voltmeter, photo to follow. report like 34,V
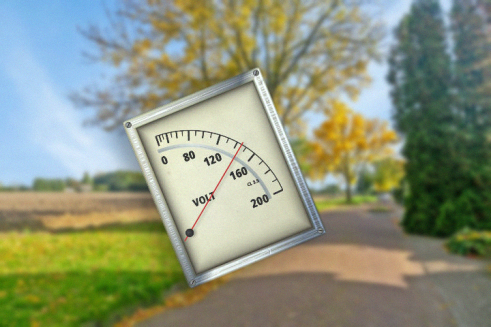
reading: 145,V
